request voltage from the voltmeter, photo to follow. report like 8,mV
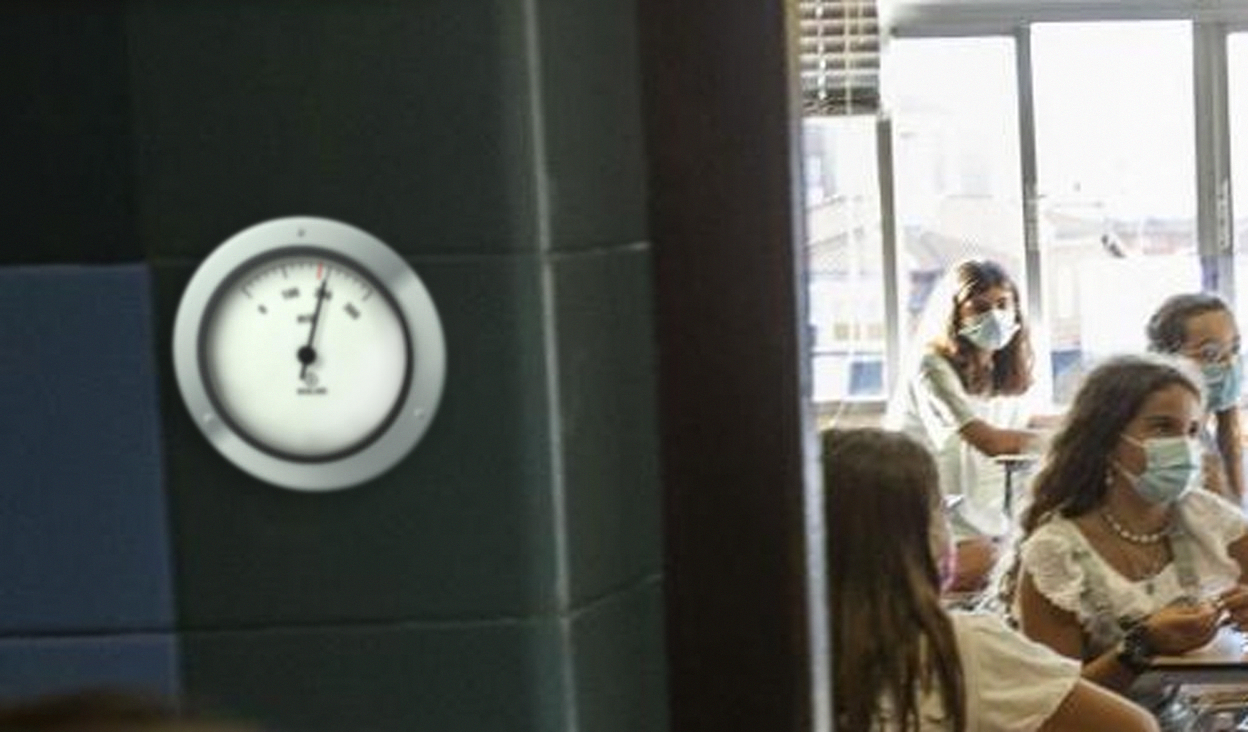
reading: 200,mV
